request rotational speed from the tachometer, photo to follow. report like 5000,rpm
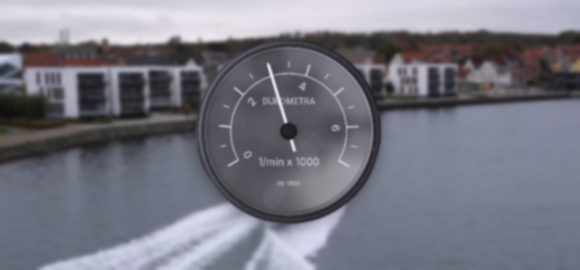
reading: 3000,rpm
